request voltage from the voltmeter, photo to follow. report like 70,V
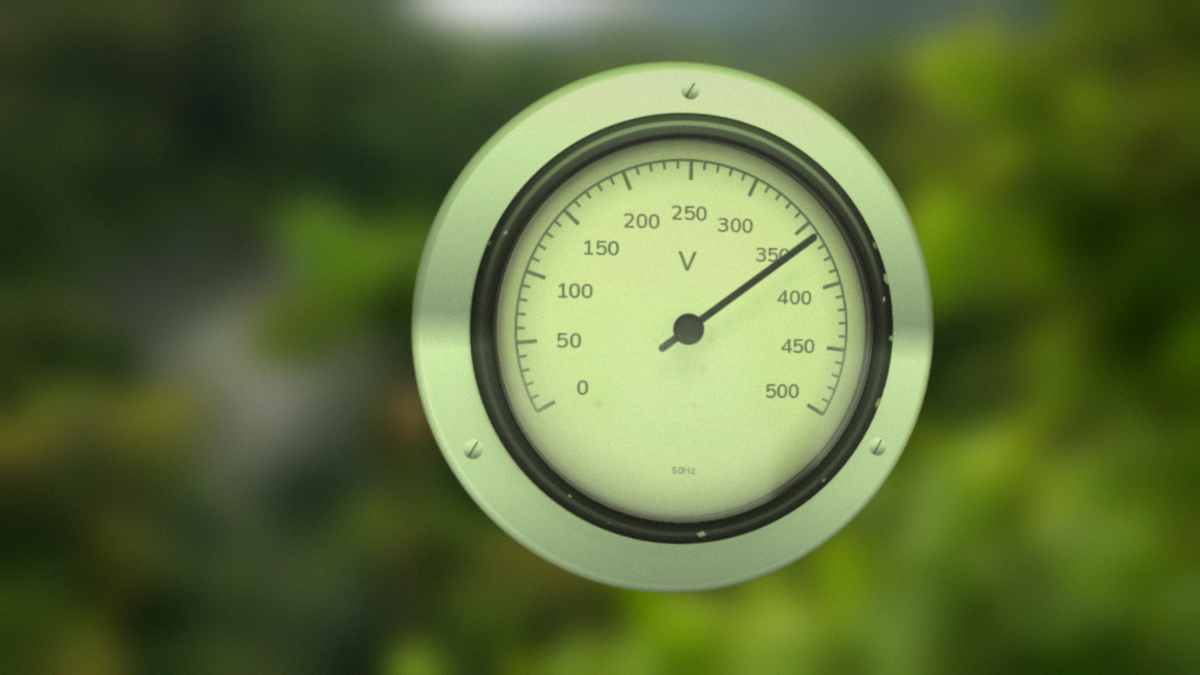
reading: 360,V
